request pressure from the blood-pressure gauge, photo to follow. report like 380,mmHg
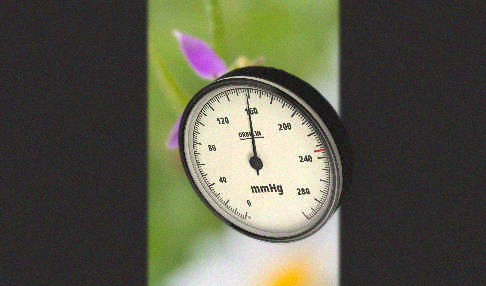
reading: 160,mmHg
